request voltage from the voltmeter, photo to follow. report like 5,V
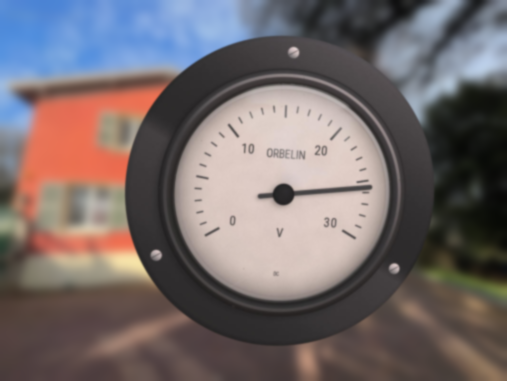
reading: 25.5,V
